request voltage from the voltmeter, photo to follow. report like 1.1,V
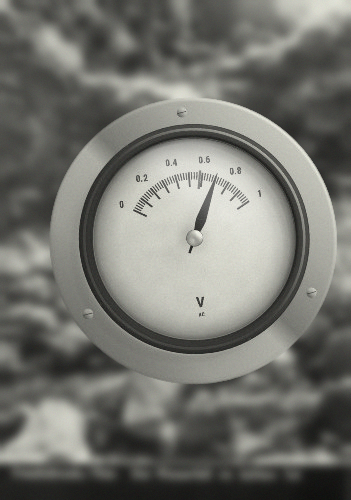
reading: 0.7,V
